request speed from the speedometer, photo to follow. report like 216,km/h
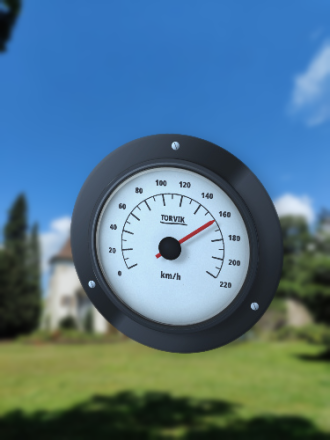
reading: 160,km/h
